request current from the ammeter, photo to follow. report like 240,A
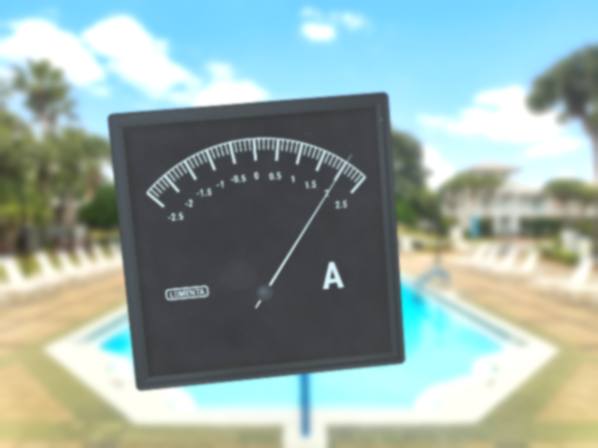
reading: 2,A
